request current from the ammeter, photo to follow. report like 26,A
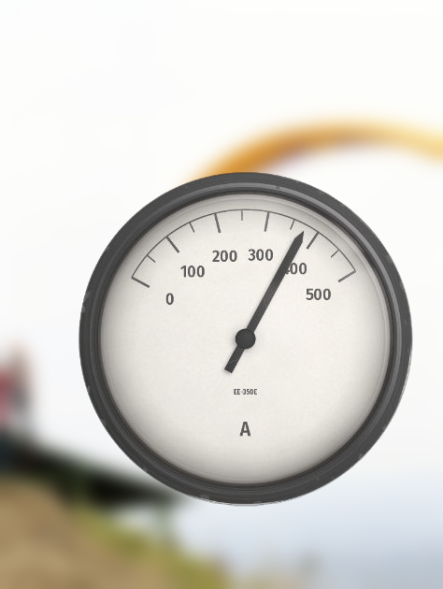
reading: 375,A
